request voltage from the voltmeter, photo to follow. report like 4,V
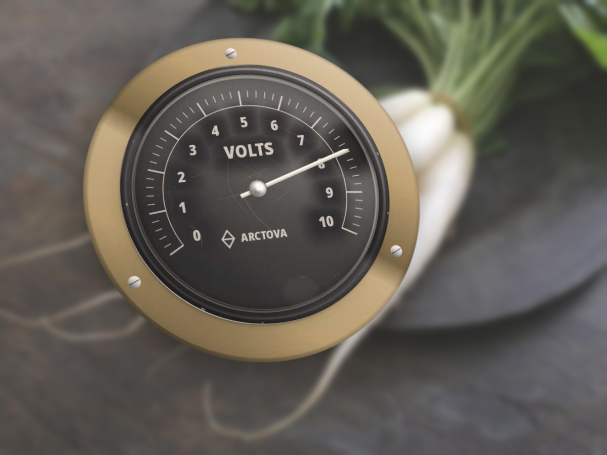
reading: 8,V
